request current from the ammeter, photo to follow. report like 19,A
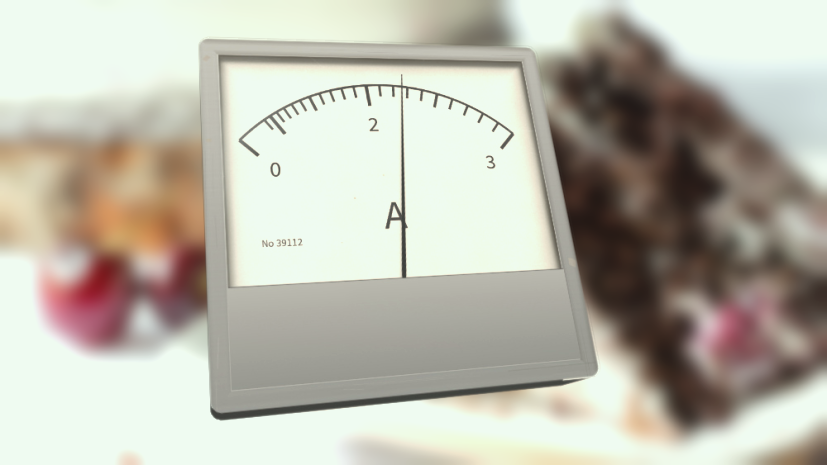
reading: 2.25,A
